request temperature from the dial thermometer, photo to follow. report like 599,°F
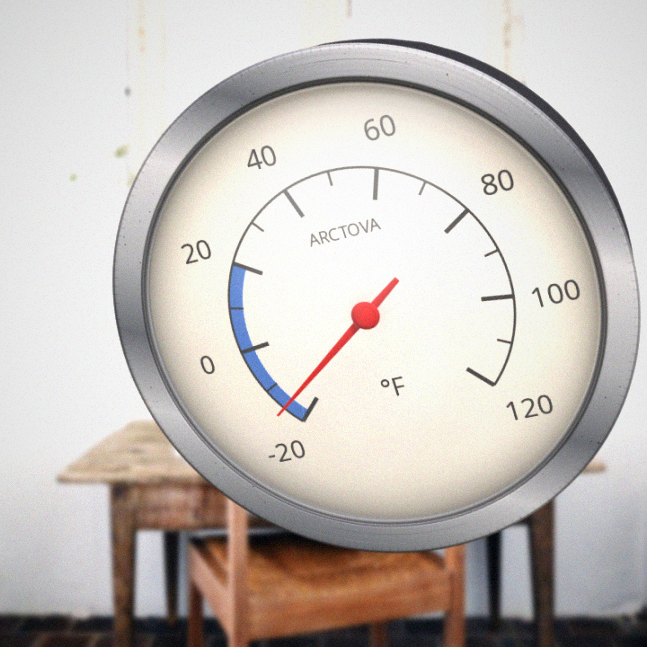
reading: -15,°F
